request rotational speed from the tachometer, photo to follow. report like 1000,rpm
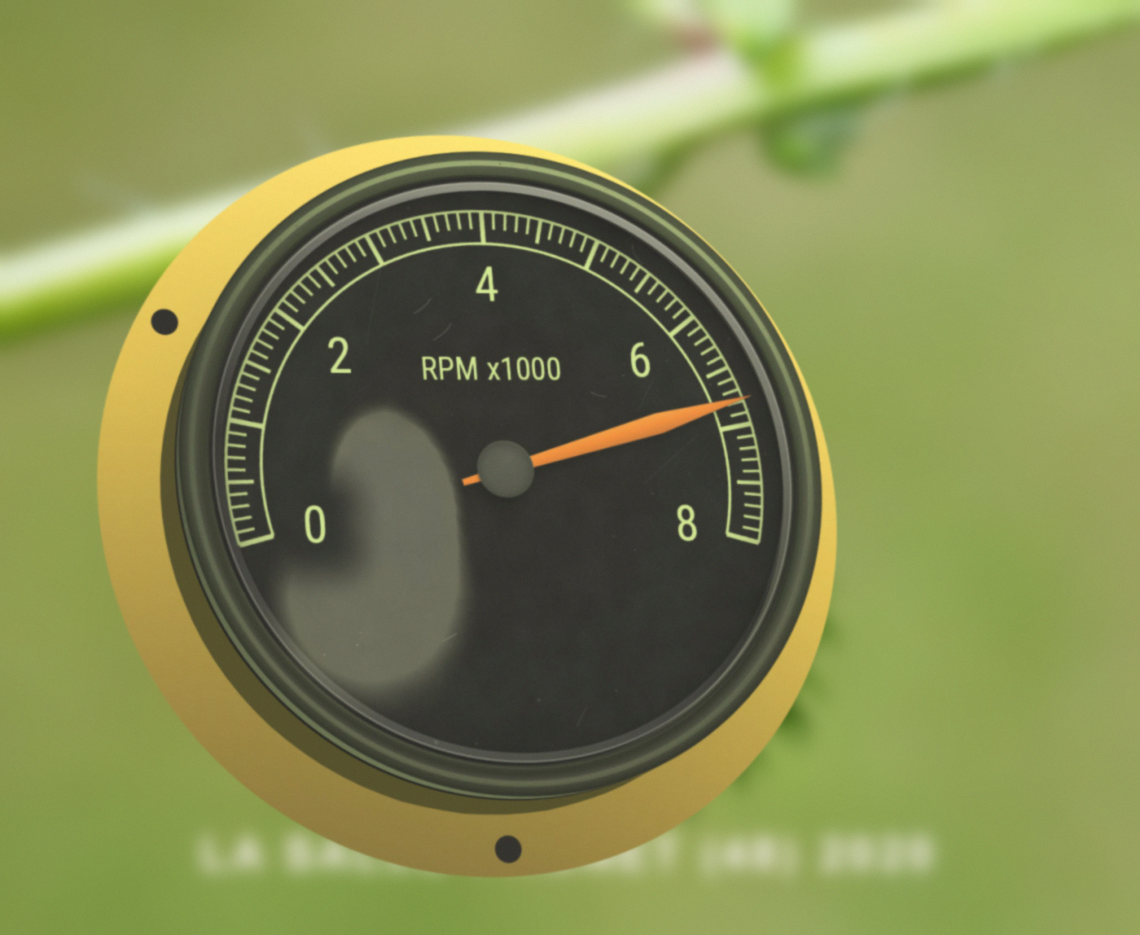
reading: 6800,rpm
